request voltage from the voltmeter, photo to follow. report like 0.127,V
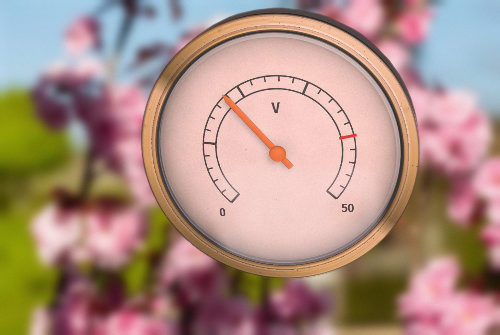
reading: 18,V
